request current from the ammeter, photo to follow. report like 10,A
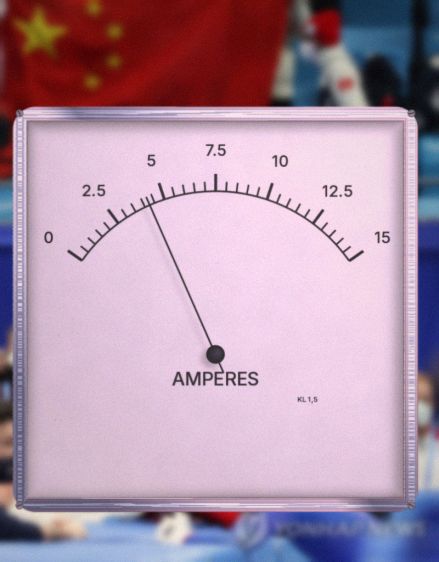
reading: 4.25,A
